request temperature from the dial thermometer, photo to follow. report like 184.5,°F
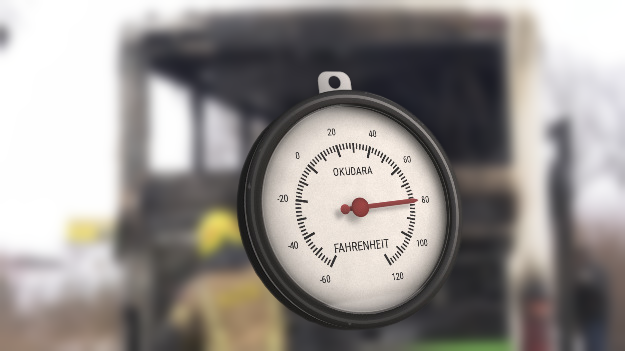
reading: 80,°F
